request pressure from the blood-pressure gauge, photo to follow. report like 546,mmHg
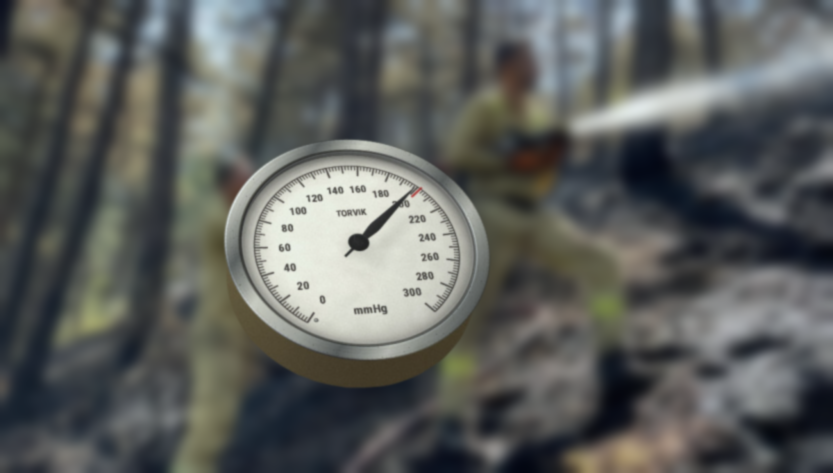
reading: 200,mmHg
